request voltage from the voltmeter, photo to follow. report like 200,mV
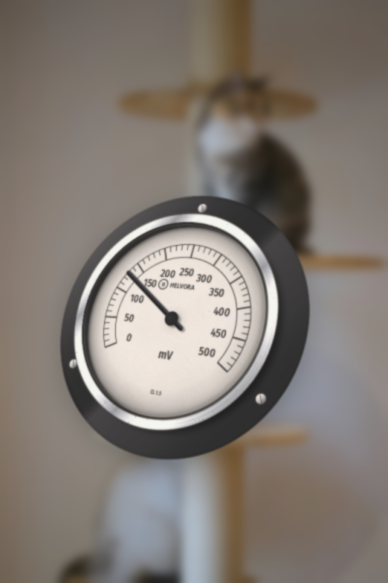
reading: 130,mV
